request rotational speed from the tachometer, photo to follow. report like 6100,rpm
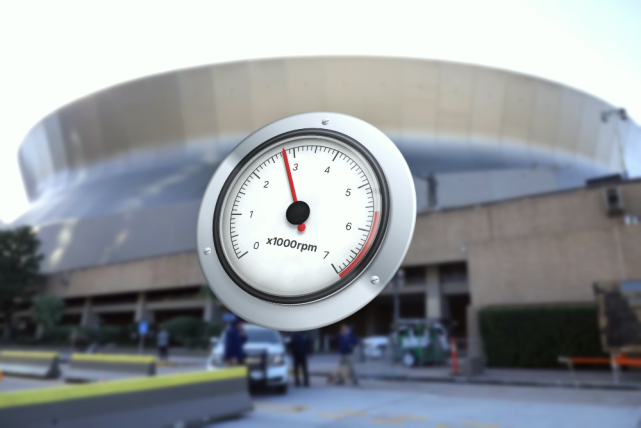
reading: 2800,rpm
